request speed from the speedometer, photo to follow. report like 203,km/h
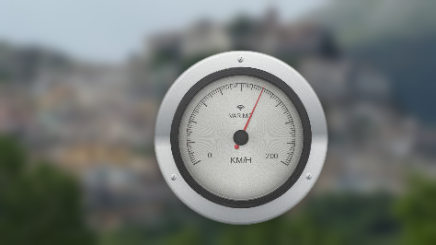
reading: 120,km/h
